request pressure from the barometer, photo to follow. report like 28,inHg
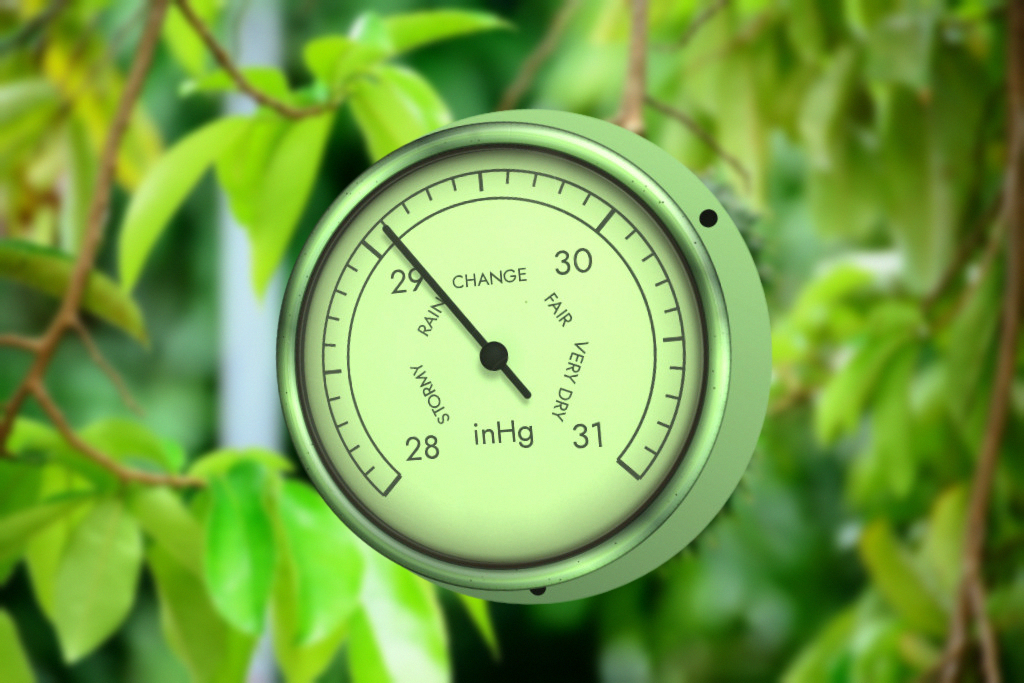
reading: 29.1,inHg
